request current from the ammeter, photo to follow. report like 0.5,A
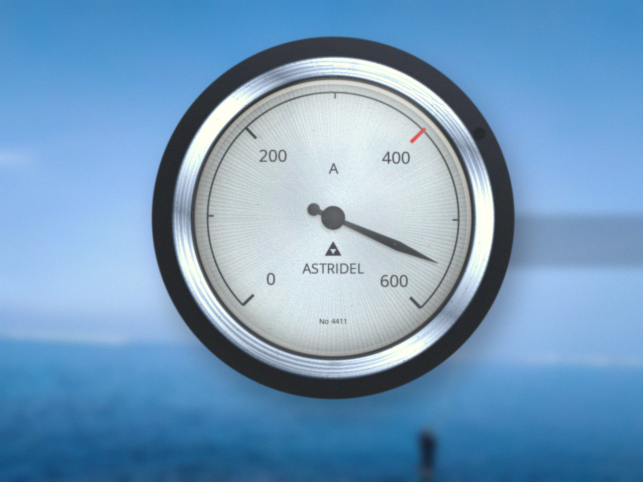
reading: 550,A
